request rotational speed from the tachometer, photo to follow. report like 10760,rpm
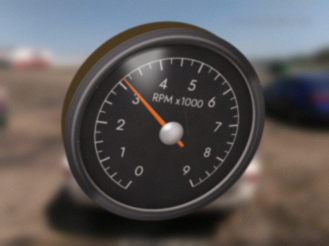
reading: 3125,rpm
